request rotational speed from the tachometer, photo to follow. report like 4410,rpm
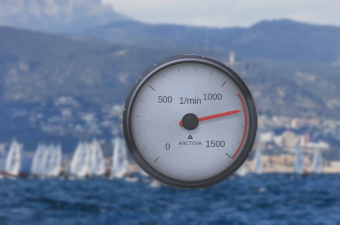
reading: 1200,rpm
